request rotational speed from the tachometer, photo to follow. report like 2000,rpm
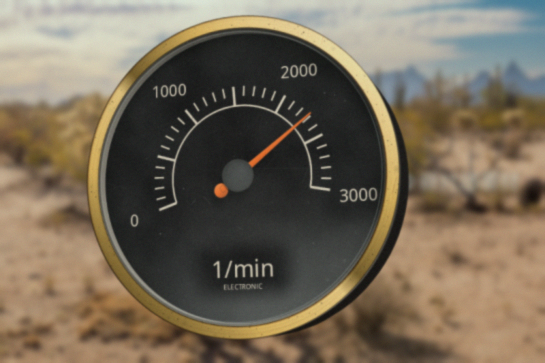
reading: 2300,rpm
